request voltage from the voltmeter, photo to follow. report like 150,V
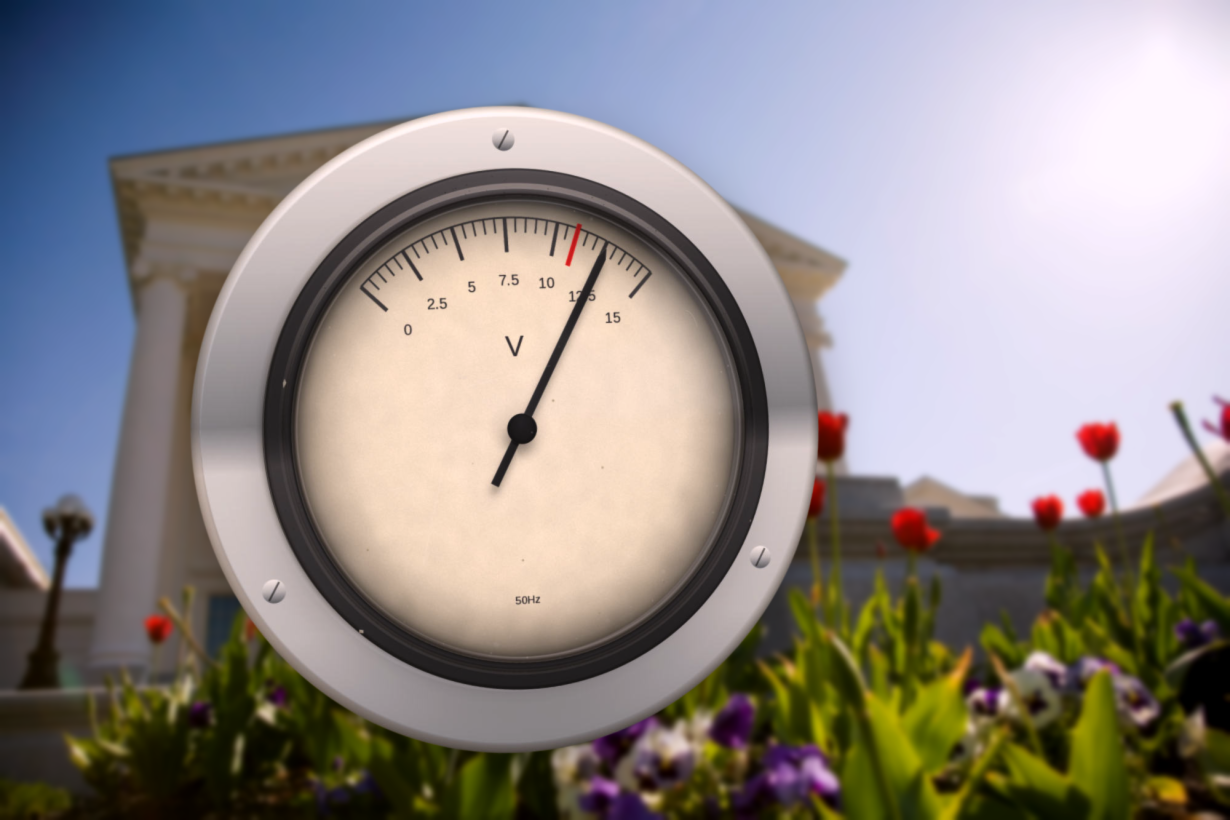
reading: 12.5,V
